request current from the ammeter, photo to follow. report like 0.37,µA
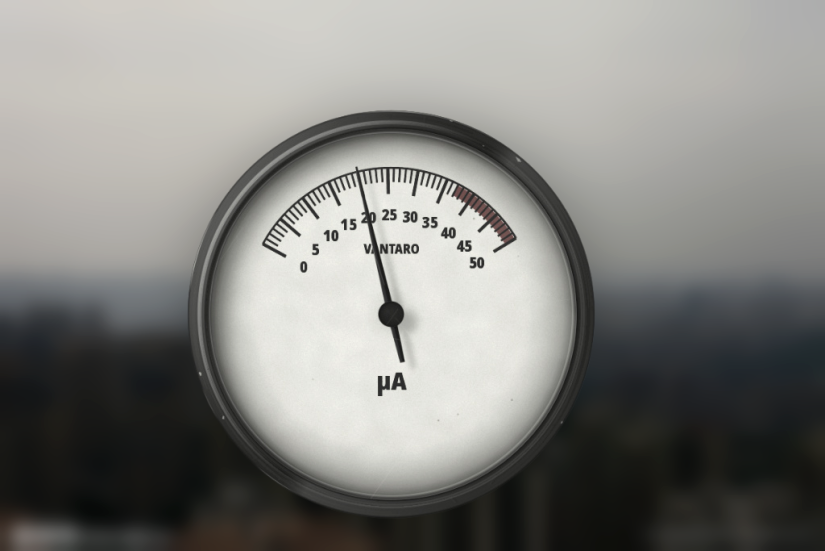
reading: 20,µA
